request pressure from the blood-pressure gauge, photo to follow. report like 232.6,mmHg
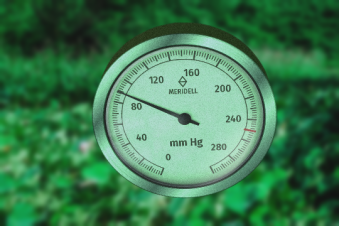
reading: 90,mmHg
